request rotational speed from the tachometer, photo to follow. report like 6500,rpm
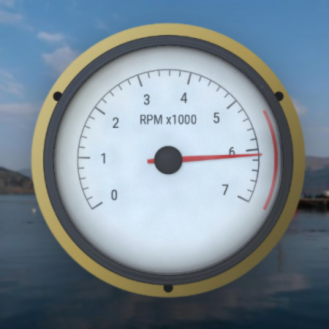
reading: 6100,rpm
